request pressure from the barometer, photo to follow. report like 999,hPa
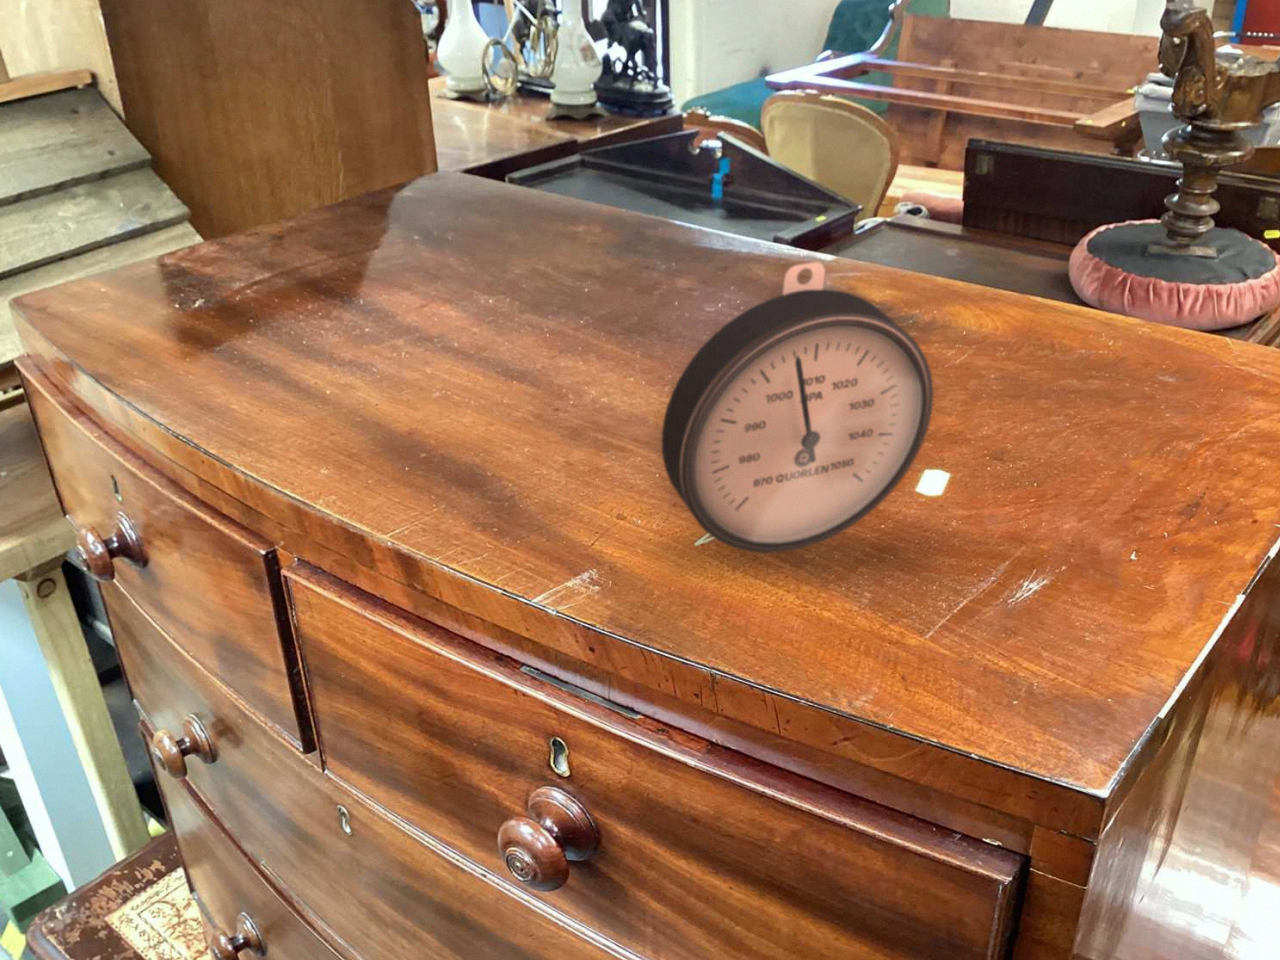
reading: 1006,hPa
